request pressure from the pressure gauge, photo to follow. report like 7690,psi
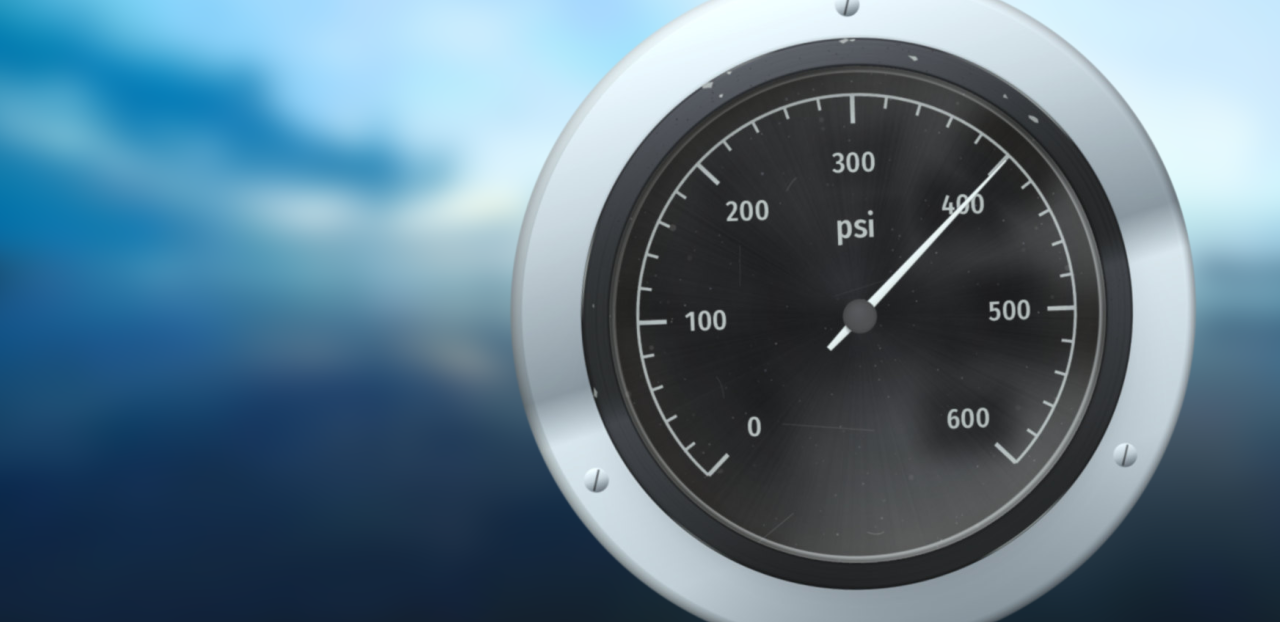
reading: 400,psi
